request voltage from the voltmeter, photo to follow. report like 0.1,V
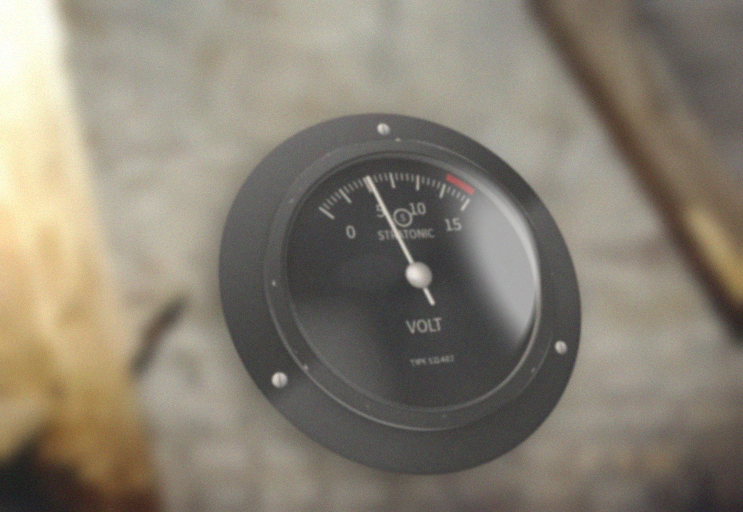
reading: 5,V
